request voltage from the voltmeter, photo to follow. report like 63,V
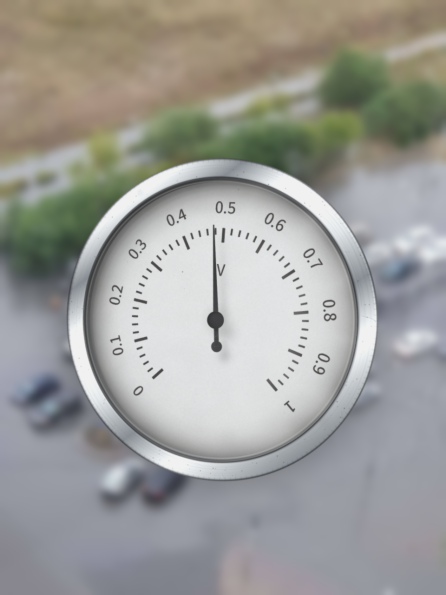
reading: 0.48,V
